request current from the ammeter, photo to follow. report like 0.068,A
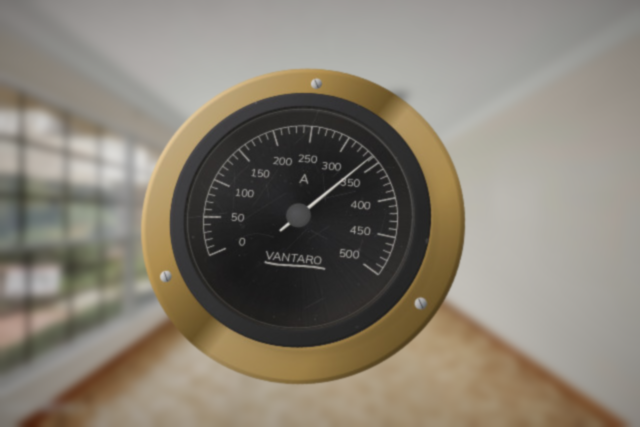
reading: 340,A
